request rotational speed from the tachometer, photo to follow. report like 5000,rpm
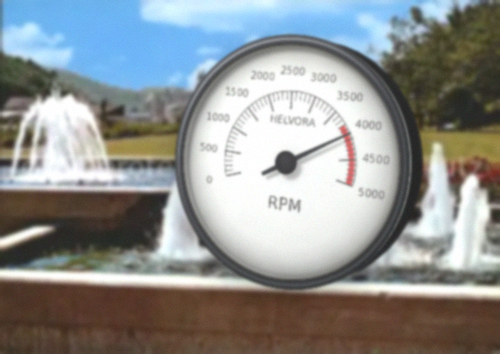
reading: 4000,rpm
